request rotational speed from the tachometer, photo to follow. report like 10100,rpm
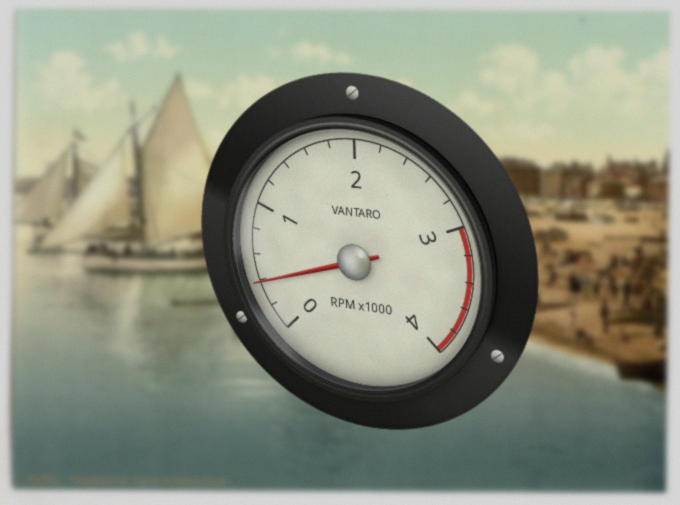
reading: 400,rpm
